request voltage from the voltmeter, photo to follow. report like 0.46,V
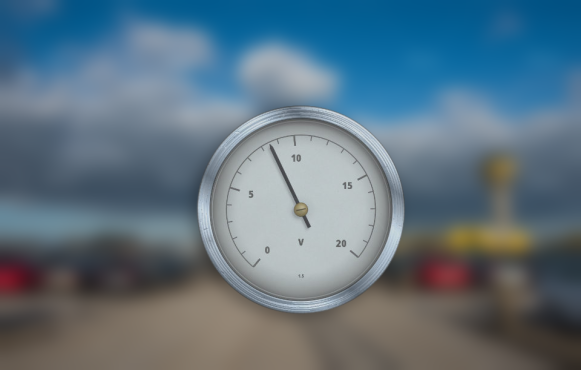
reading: 8.5,V
